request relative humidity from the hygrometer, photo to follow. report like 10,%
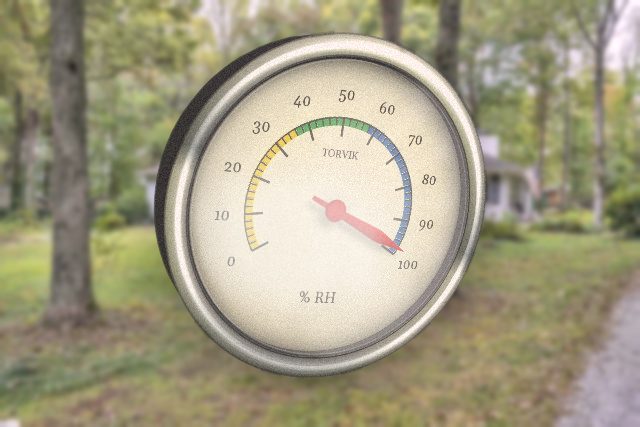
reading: 98,%
